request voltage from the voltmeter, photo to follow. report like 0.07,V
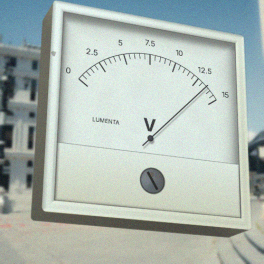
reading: 13.5,V
